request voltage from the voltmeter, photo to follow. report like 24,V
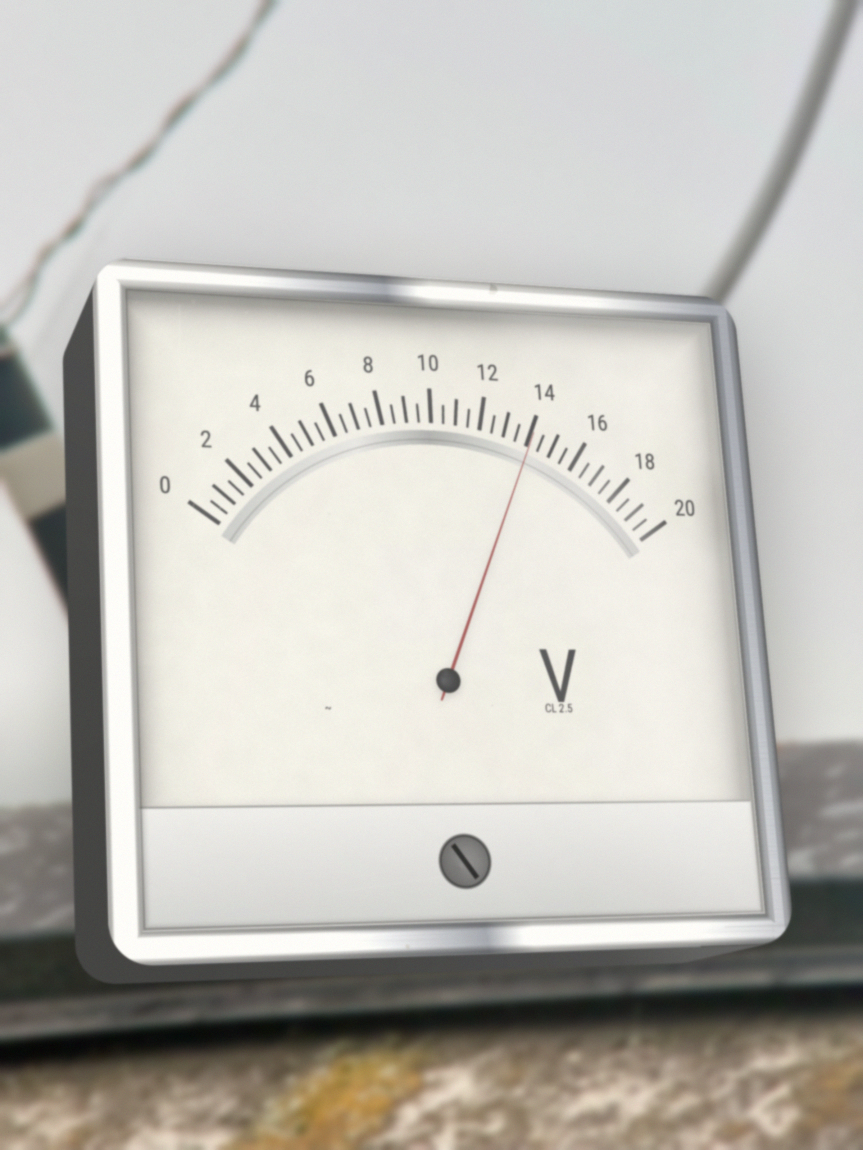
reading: 14,V
